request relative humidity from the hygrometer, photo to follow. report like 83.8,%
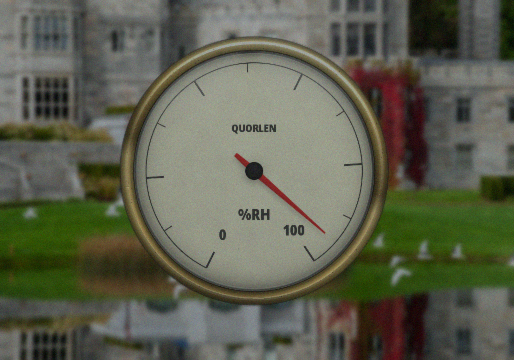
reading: 95,%
